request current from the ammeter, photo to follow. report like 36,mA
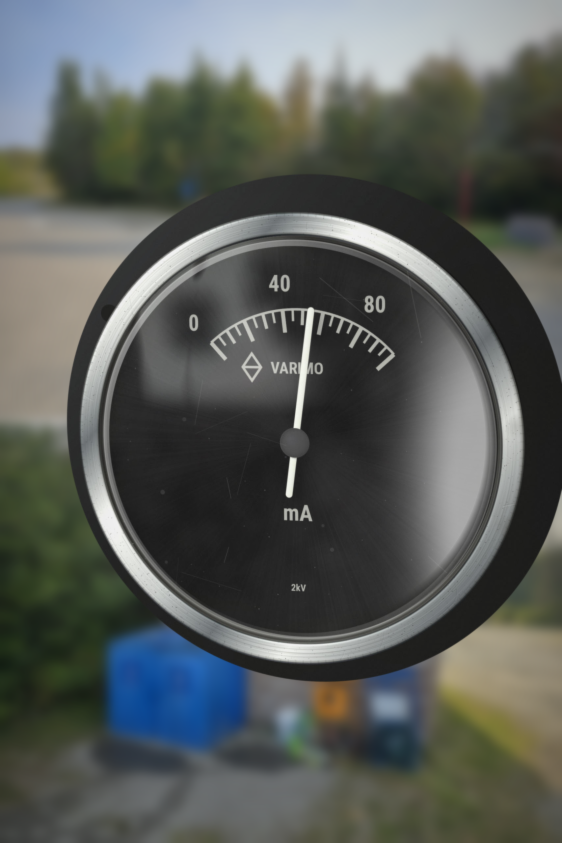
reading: 55,mA
